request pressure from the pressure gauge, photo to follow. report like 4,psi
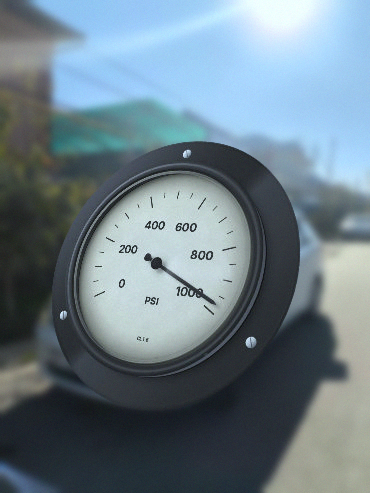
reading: 975,psi
